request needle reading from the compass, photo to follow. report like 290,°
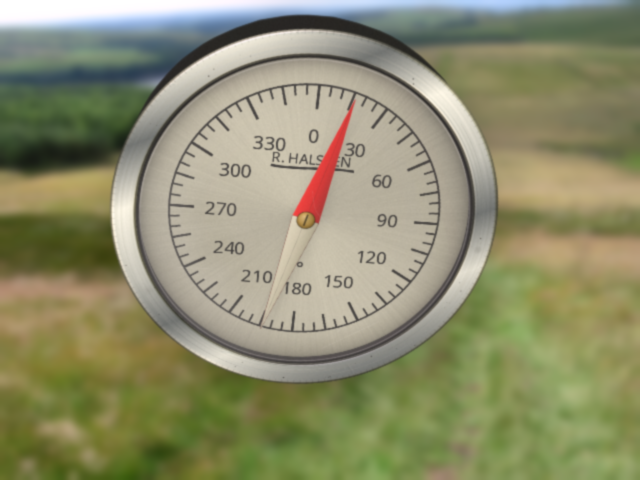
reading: 15,°
